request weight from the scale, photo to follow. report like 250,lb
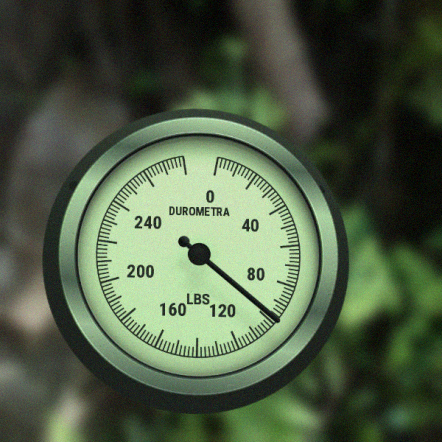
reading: 98,lb
